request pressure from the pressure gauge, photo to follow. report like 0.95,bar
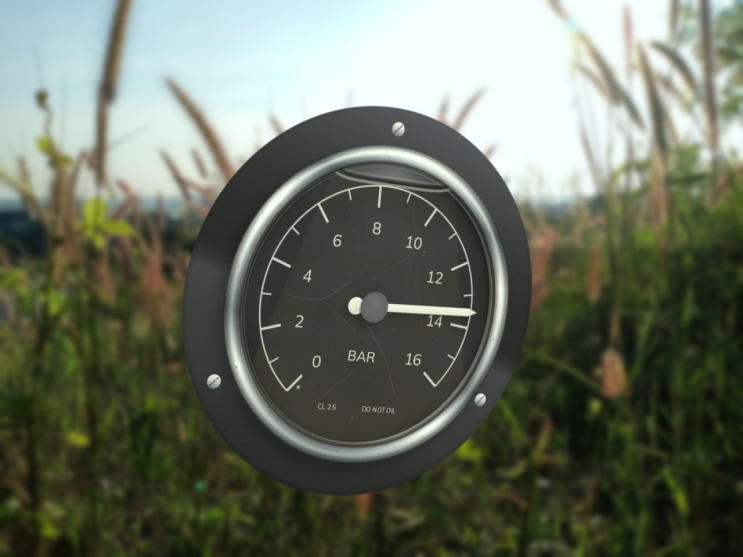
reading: 13.5,bar
